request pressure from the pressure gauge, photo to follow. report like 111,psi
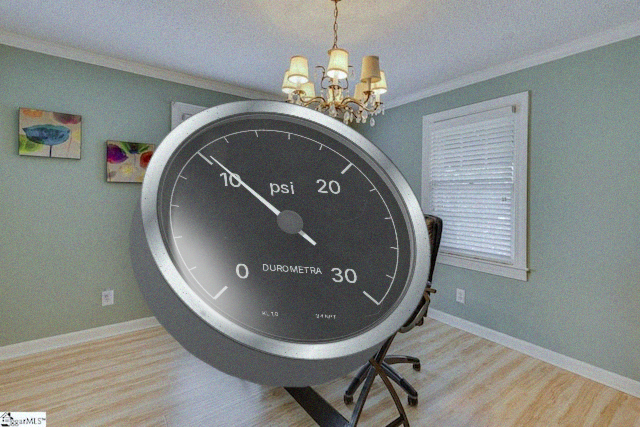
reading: 10,psi
